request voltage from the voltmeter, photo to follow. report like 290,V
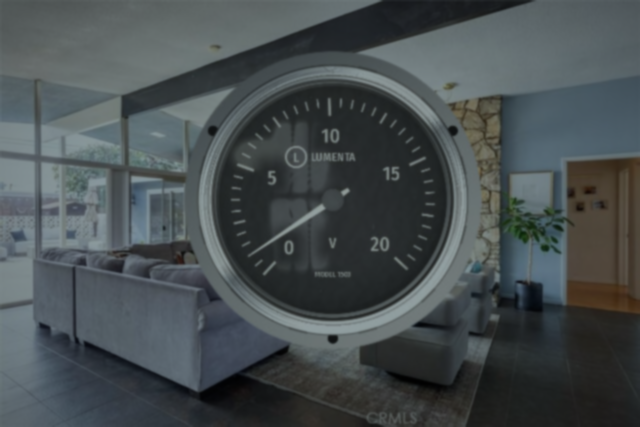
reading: 1,V
